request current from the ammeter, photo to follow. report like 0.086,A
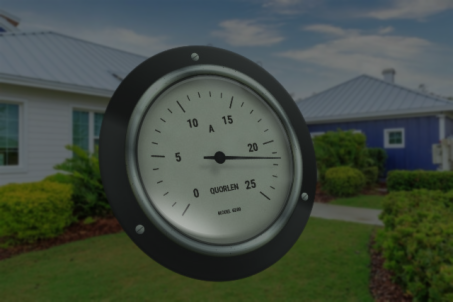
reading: 21.5,A
